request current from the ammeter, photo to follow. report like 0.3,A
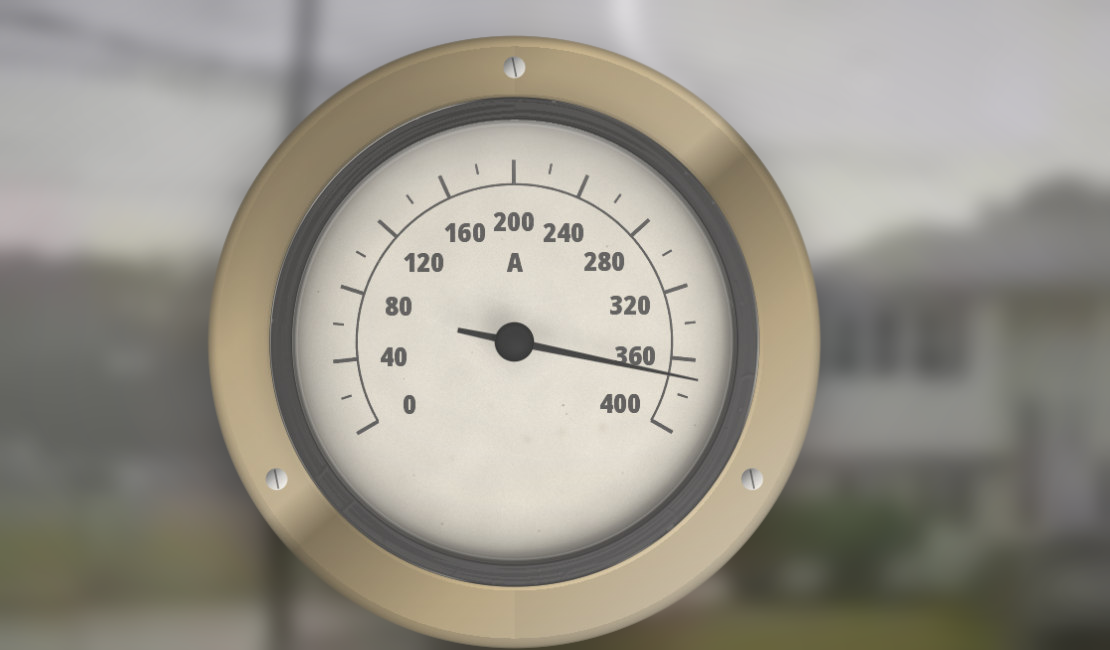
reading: 370,A
